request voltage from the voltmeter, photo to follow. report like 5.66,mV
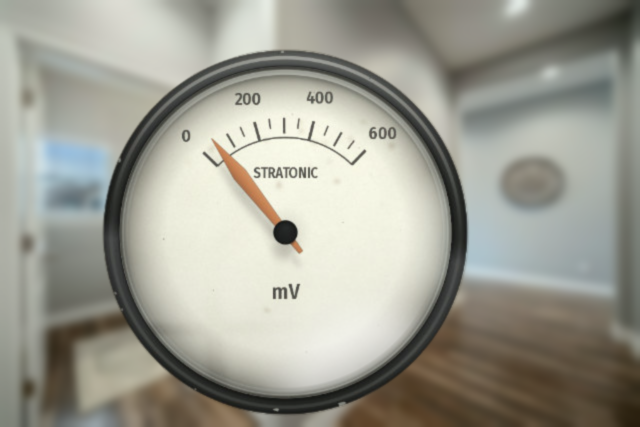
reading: 50,mV
